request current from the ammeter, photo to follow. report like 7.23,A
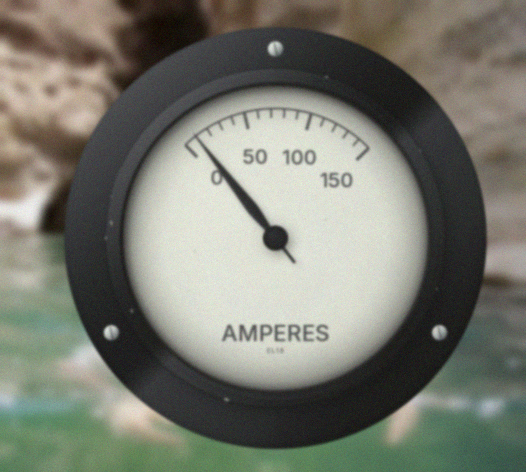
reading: 10,A
